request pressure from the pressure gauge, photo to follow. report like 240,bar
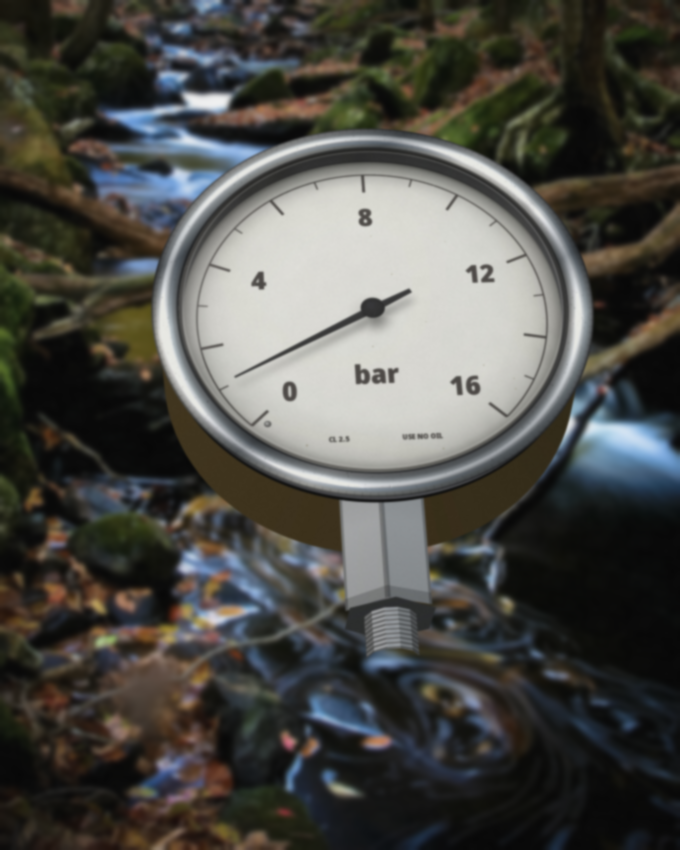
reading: 1,bar
